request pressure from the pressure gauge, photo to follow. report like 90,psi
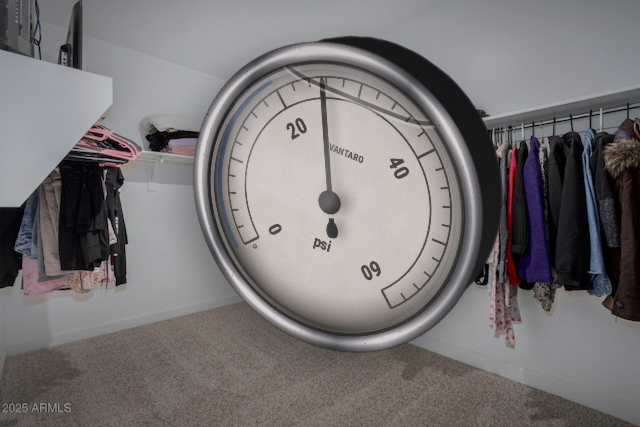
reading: 26,psi
